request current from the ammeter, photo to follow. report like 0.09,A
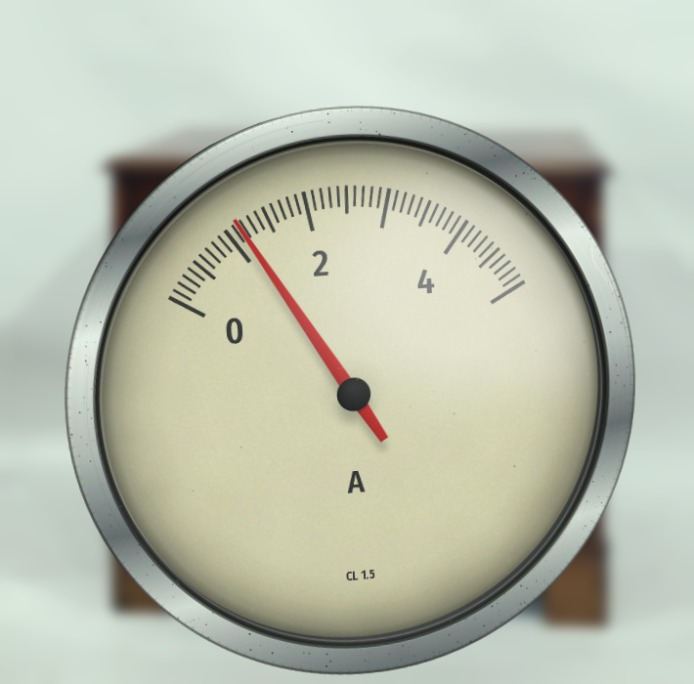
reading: 1.15,A
